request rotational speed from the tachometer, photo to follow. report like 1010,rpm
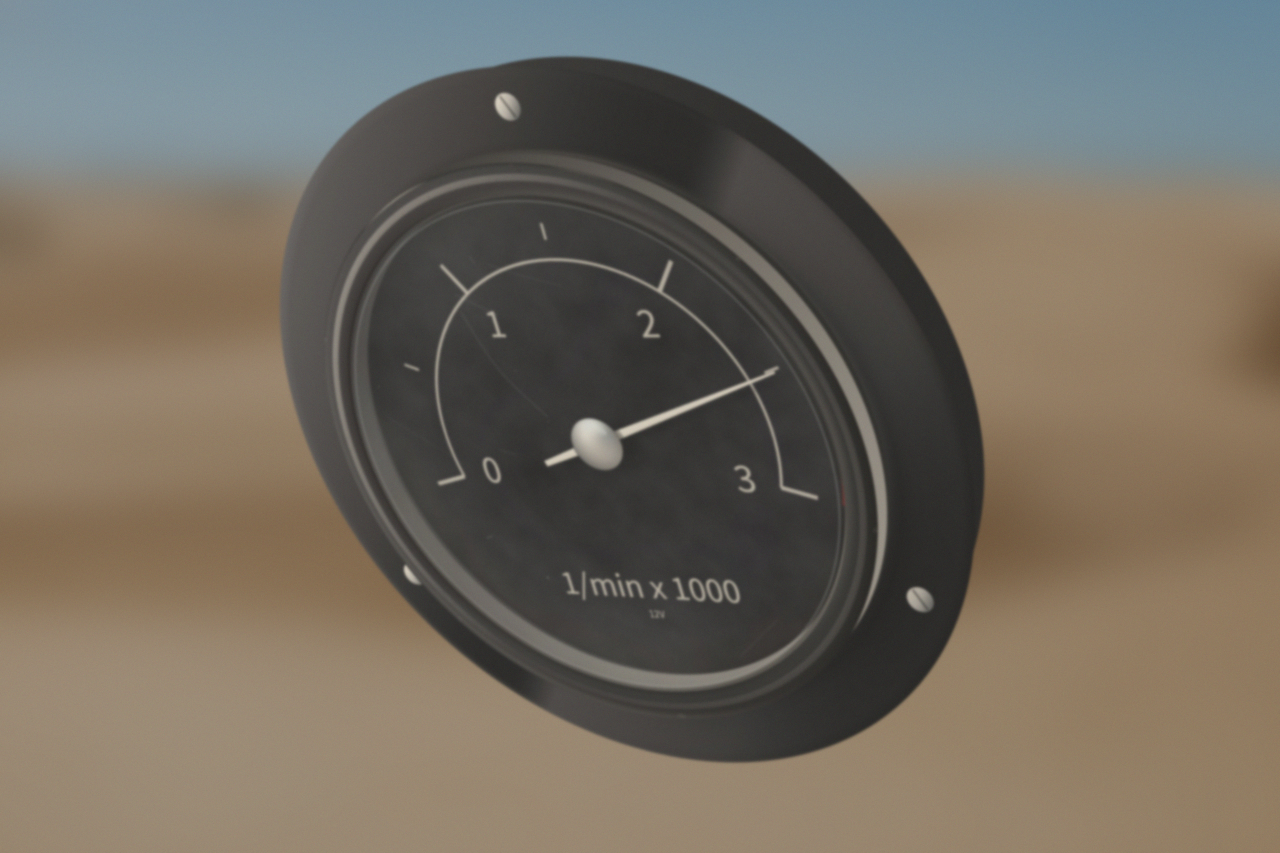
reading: 2500,rpm
